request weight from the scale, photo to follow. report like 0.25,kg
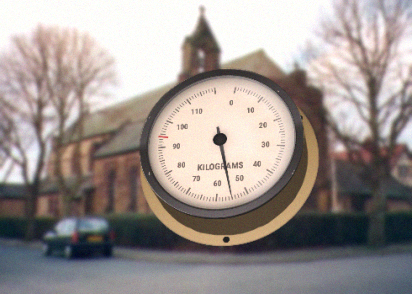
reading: 55,kg
